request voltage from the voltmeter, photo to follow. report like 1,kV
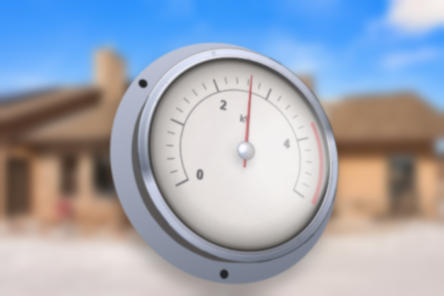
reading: 2.6,kV
